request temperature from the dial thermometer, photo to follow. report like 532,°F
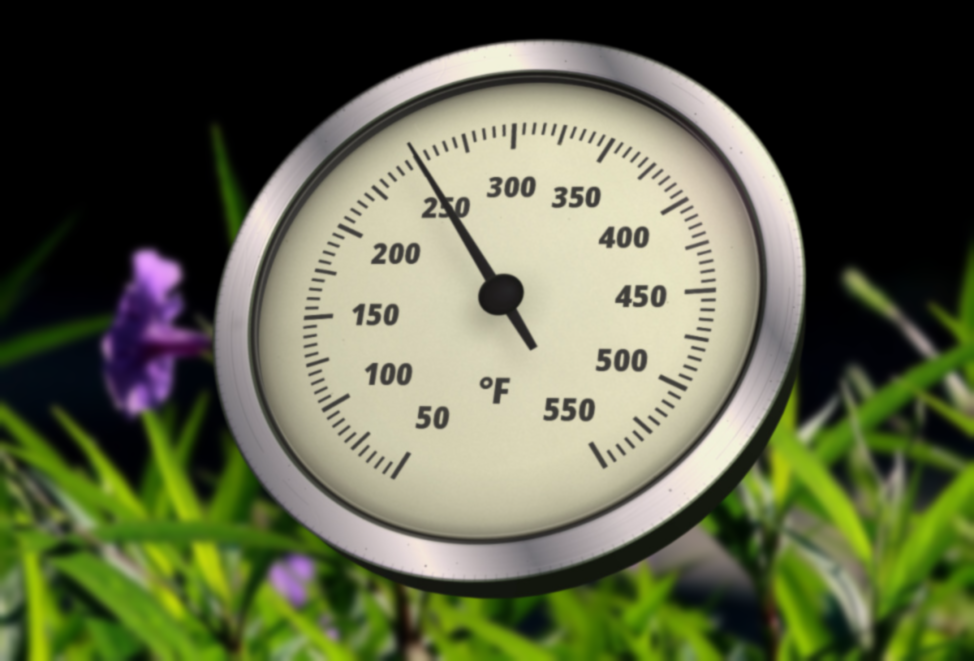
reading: 250,°F
